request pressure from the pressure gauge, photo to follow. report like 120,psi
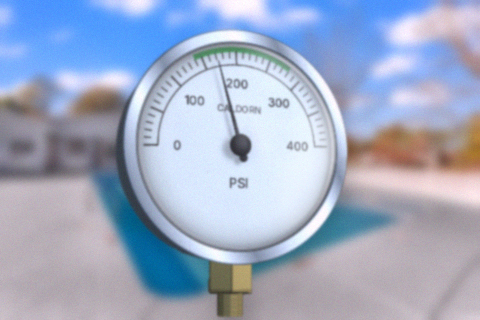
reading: 170,psi
